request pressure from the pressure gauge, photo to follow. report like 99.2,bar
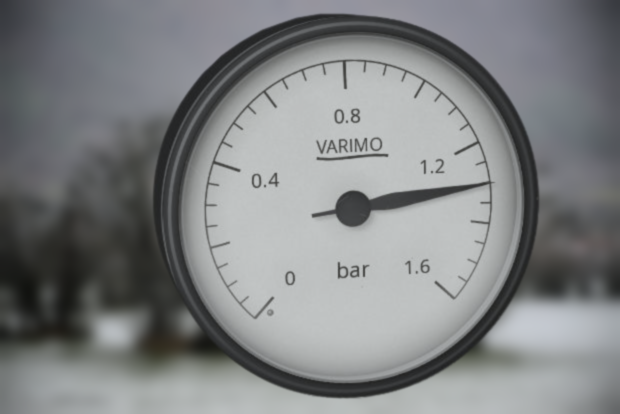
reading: 1.3,bar
